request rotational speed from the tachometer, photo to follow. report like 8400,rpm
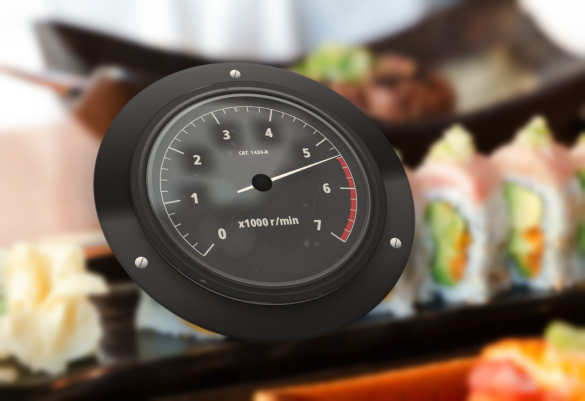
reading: 5400,rpm
